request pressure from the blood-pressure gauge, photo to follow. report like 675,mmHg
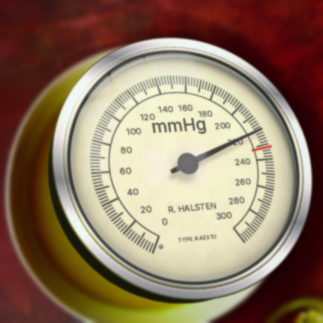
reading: 220,mmHg
